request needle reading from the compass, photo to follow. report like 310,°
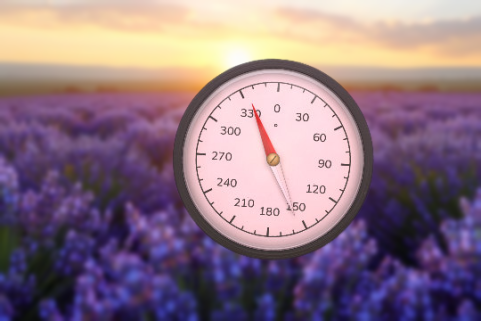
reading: 335,°
